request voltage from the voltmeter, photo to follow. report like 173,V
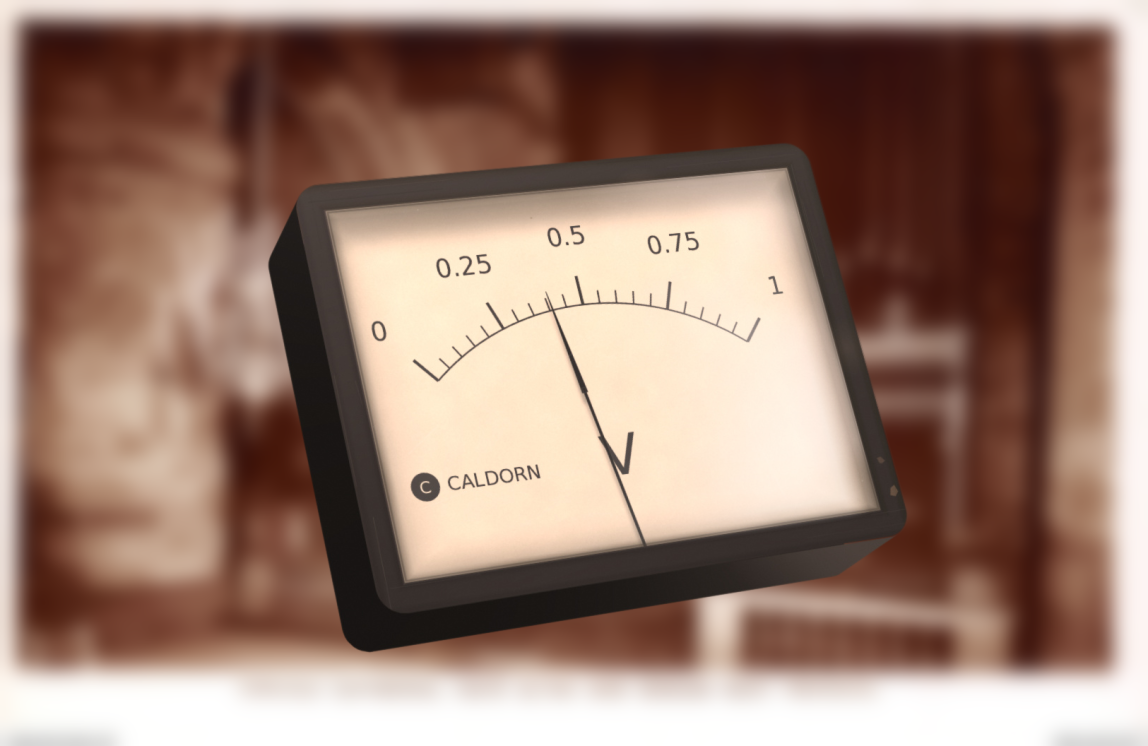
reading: 0.4,V
